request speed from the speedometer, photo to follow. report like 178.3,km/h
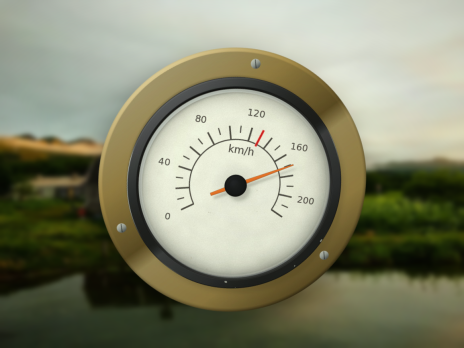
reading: 170,km/h
